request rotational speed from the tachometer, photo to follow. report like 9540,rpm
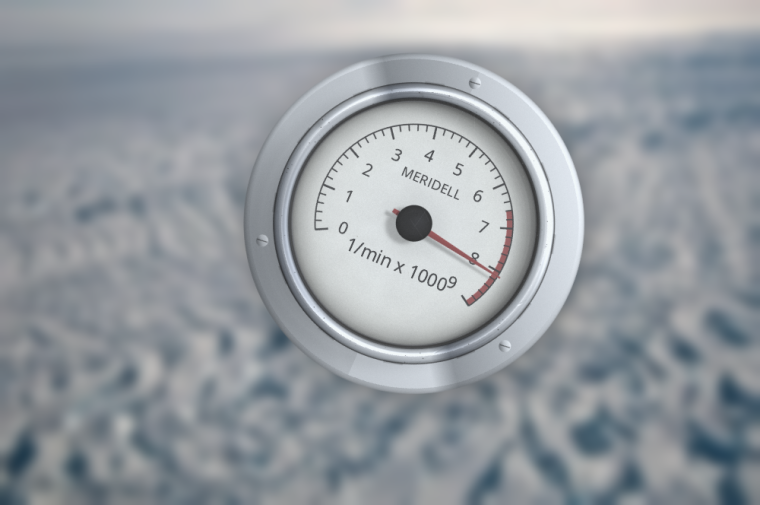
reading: 8100,rpm
